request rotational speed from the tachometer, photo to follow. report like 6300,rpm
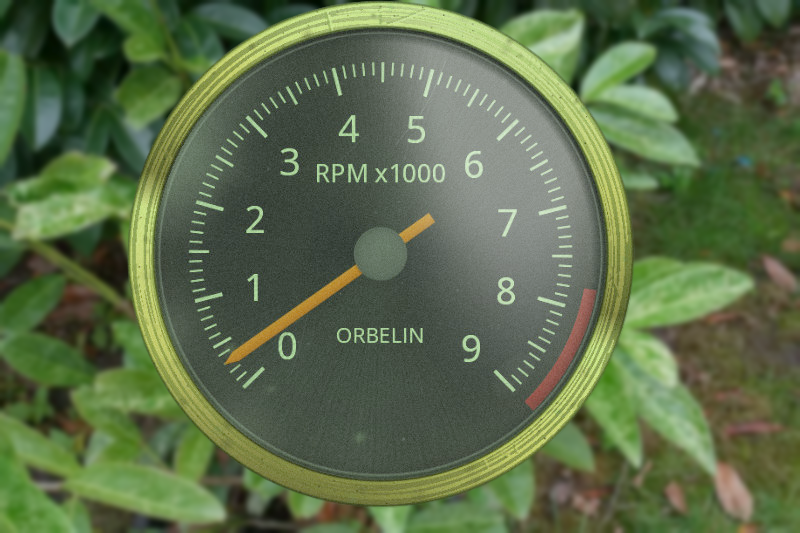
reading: 300,rpm
